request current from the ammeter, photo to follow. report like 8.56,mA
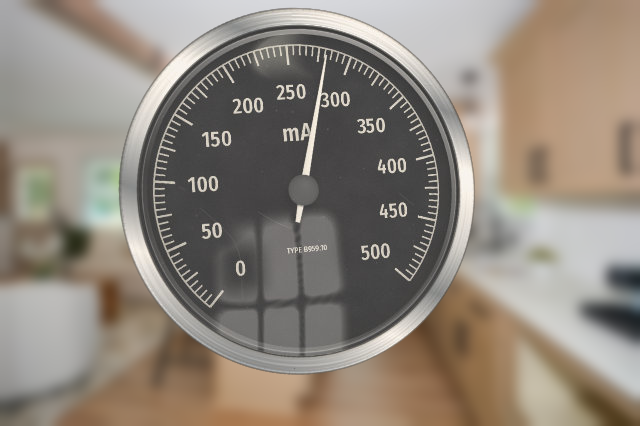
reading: 280,mA
